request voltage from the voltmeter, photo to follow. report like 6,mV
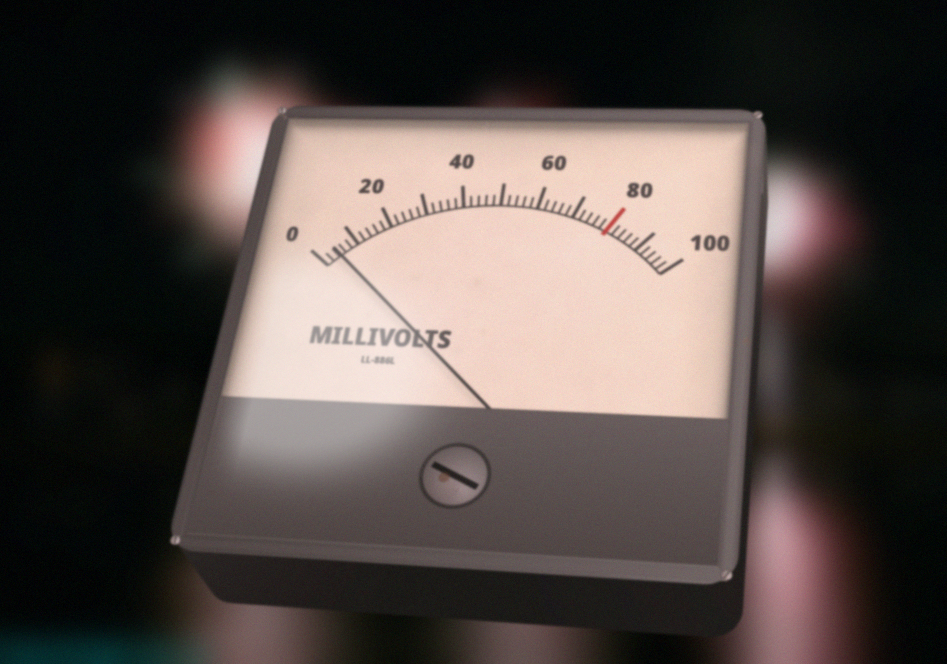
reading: 4,mV
